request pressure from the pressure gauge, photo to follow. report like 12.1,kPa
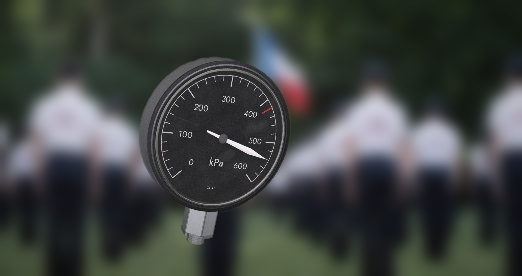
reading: 540,kPa
